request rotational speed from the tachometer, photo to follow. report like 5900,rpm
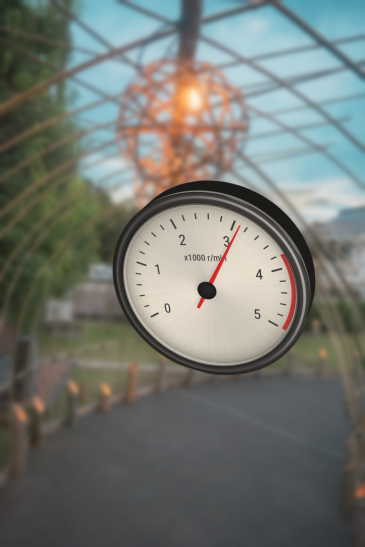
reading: 3100,rpm
